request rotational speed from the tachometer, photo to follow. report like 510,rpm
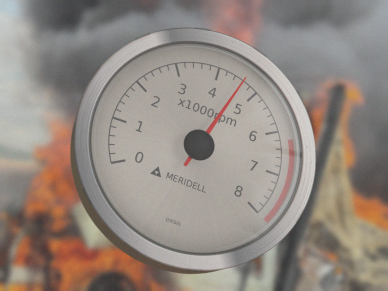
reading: 4600,rpm
